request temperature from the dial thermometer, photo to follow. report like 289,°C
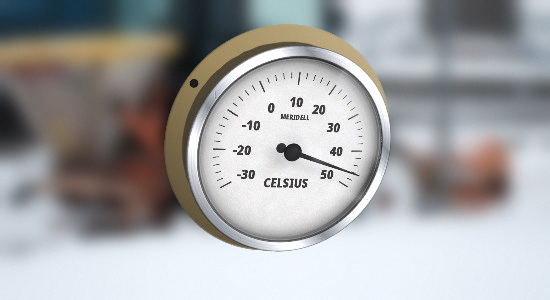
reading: 46,°C
